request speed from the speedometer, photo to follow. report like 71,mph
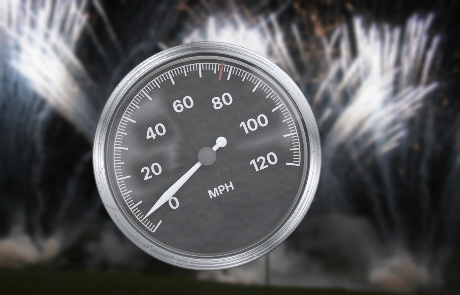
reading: 5,mph
